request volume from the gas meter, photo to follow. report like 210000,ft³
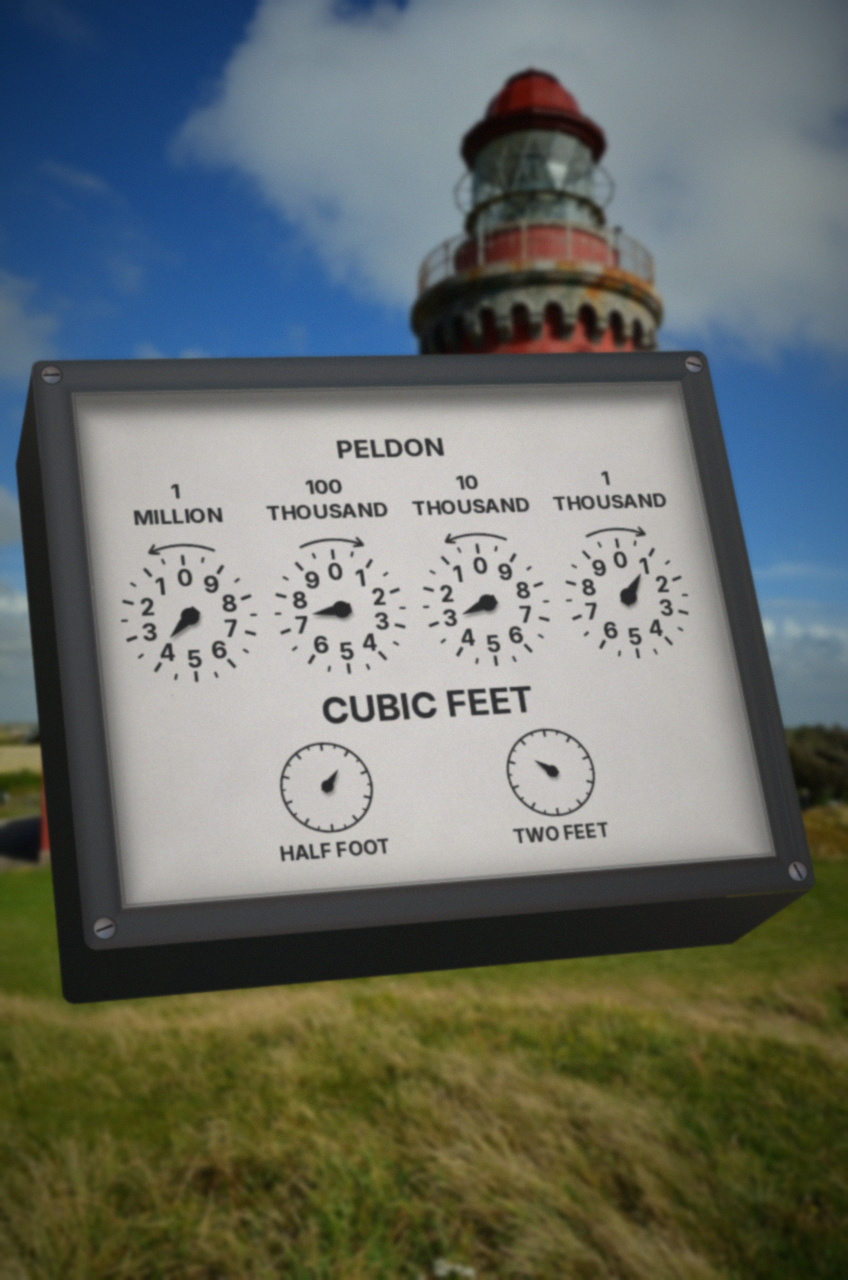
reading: 373100,ft³
